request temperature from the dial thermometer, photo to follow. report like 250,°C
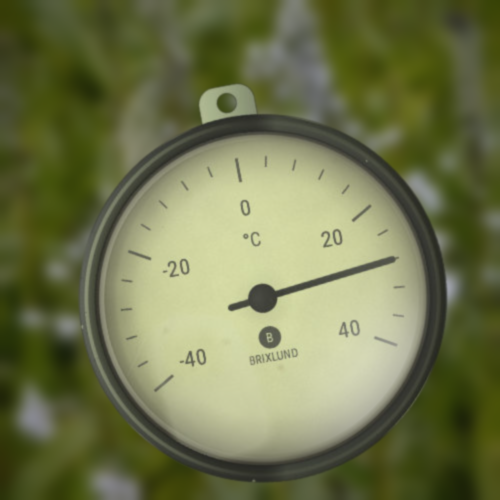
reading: 28,°C
